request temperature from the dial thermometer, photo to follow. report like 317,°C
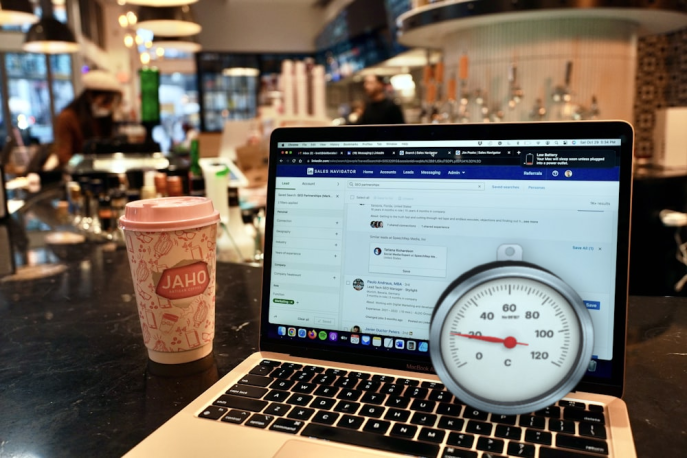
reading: 20,°C
